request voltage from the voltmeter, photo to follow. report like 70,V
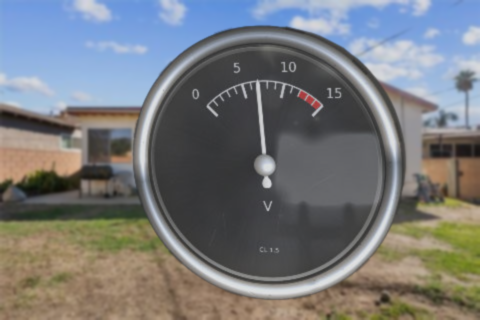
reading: 7,V
